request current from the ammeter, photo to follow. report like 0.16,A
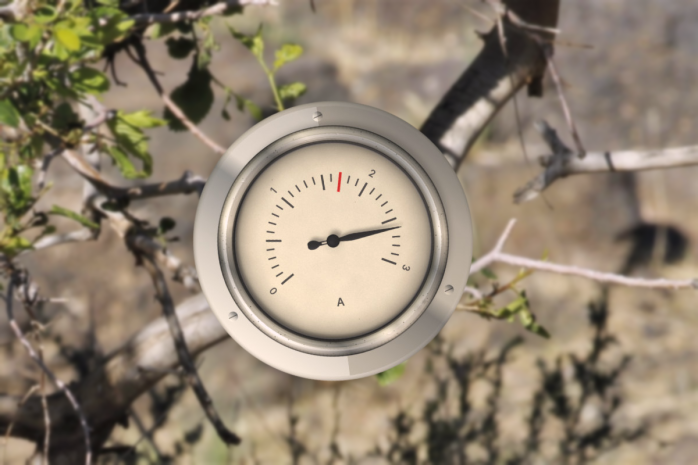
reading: 2.6,A
